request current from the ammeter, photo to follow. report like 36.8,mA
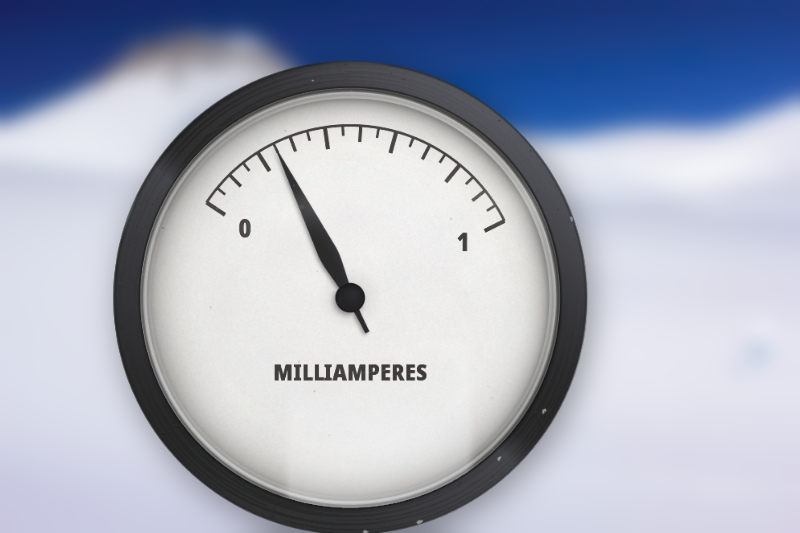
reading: 0.25,mA
